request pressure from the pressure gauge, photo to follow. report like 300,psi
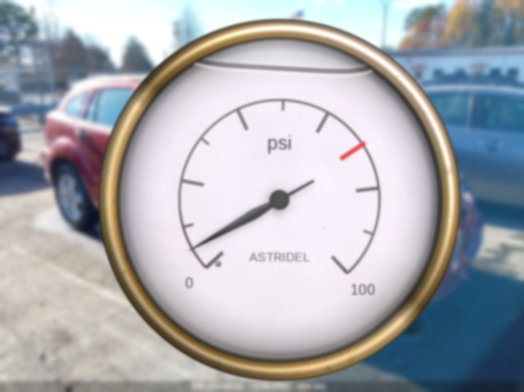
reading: 5,psi
